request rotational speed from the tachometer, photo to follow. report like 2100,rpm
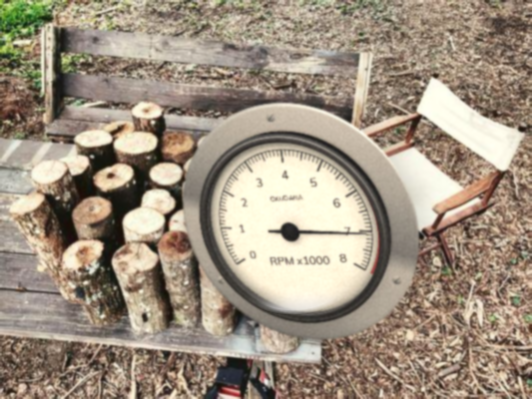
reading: 7000,rpm
